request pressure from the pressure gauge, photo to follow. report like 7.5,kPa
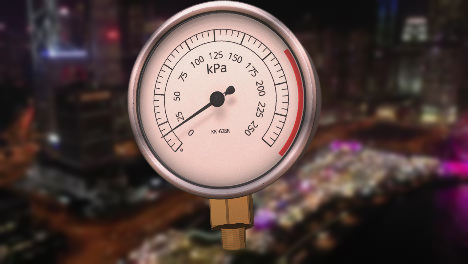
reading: 15,kPa
